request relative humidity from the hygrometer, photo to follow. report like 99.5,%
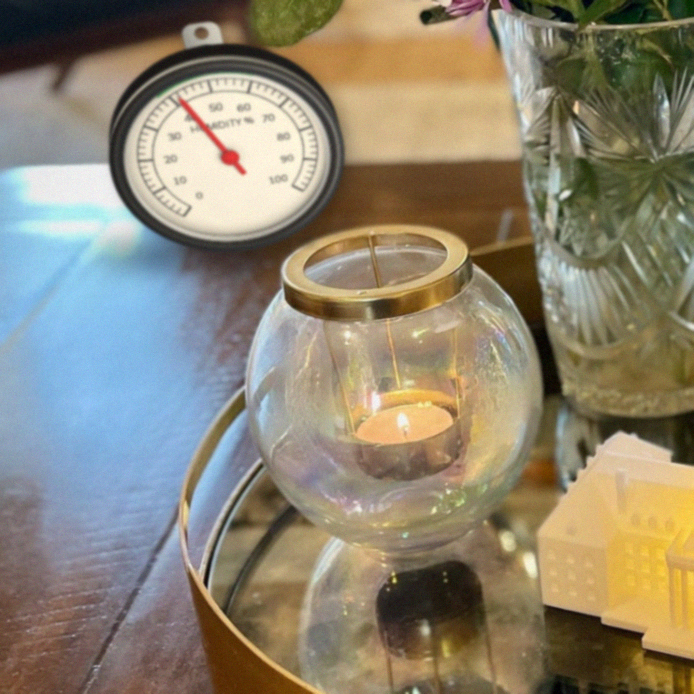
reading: 42,%
